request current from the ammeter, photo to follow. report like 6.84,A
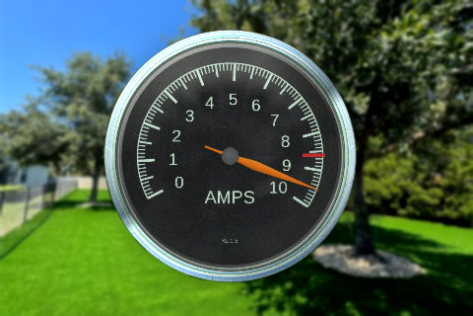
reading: 9.5,A
